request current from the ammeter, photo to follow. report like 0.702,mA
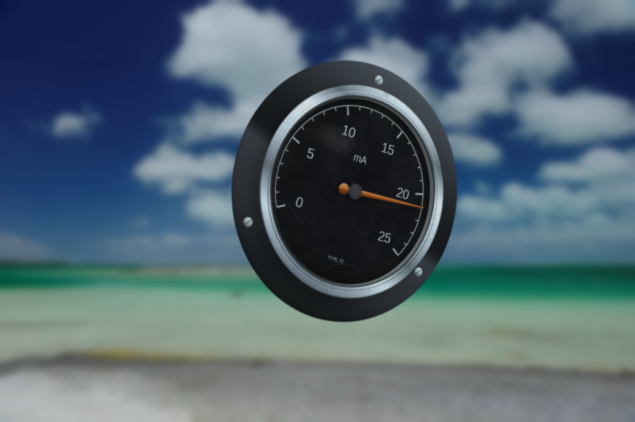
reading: 21,mA
